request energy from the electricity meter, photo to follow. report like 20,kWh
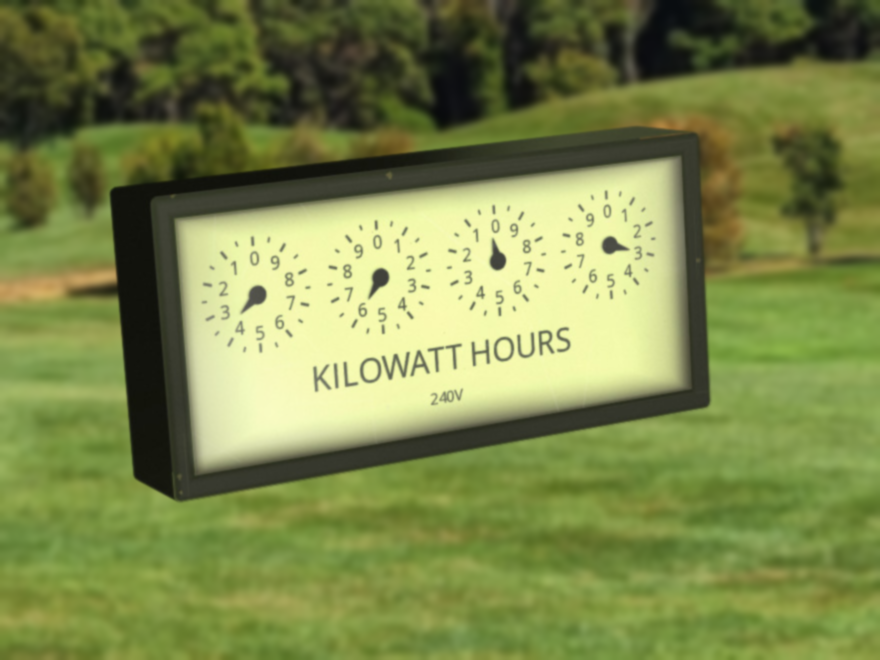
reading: 3603,kWh
